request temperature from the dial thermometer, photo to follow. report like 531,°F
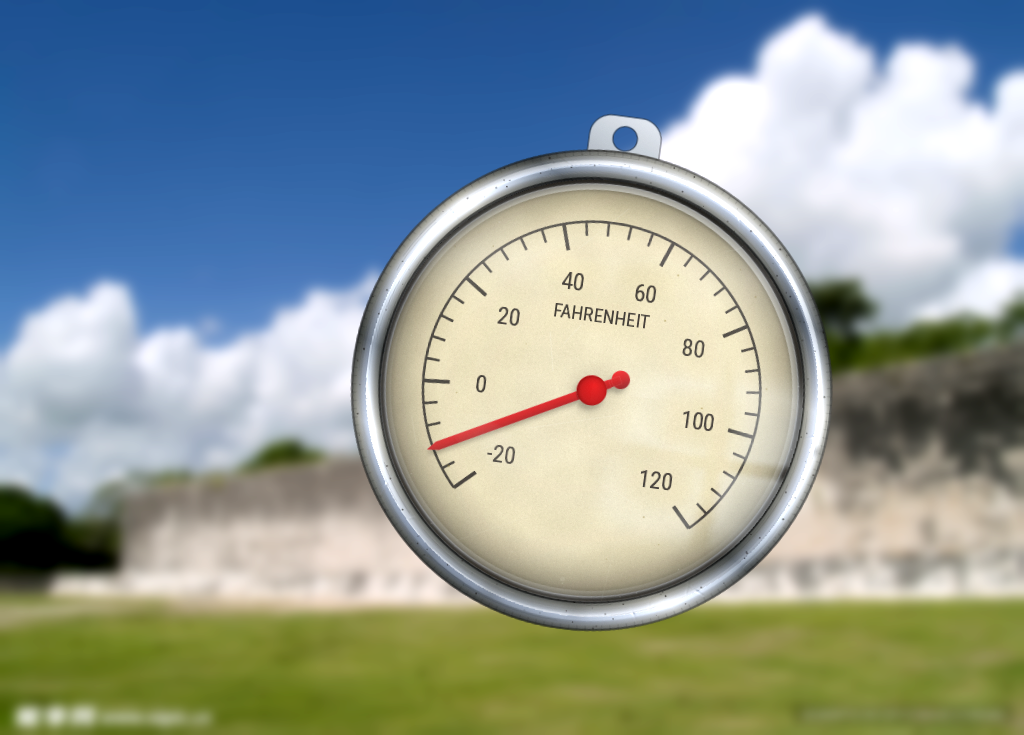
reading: -12,°F
